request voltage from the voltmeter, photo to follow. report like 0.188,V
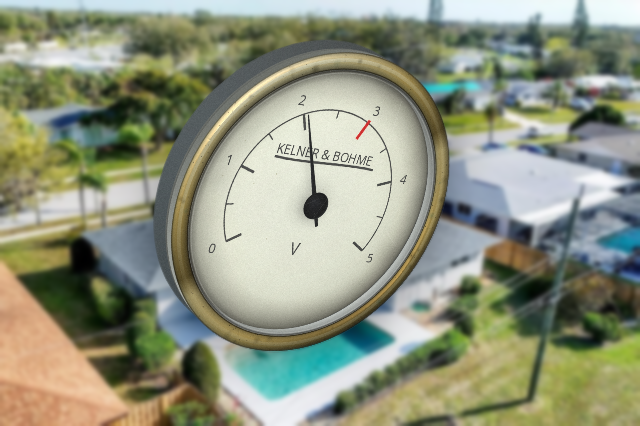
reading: 2,V
